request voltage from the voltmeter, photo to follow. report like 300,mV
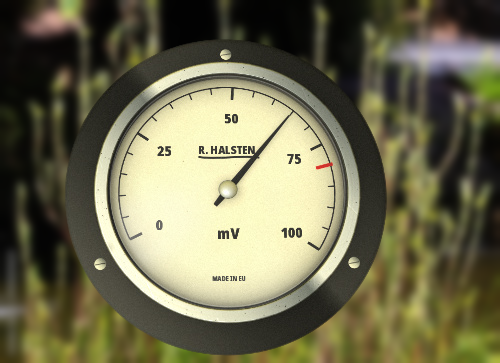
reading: 65,mV
